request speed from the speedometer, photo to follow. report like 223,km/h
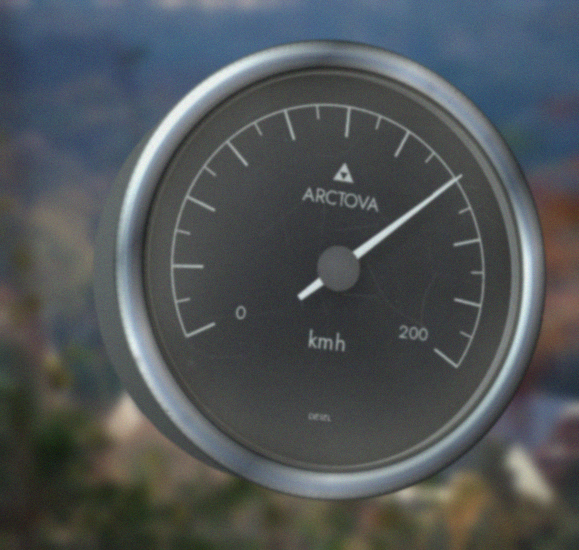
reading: 140,km/h
